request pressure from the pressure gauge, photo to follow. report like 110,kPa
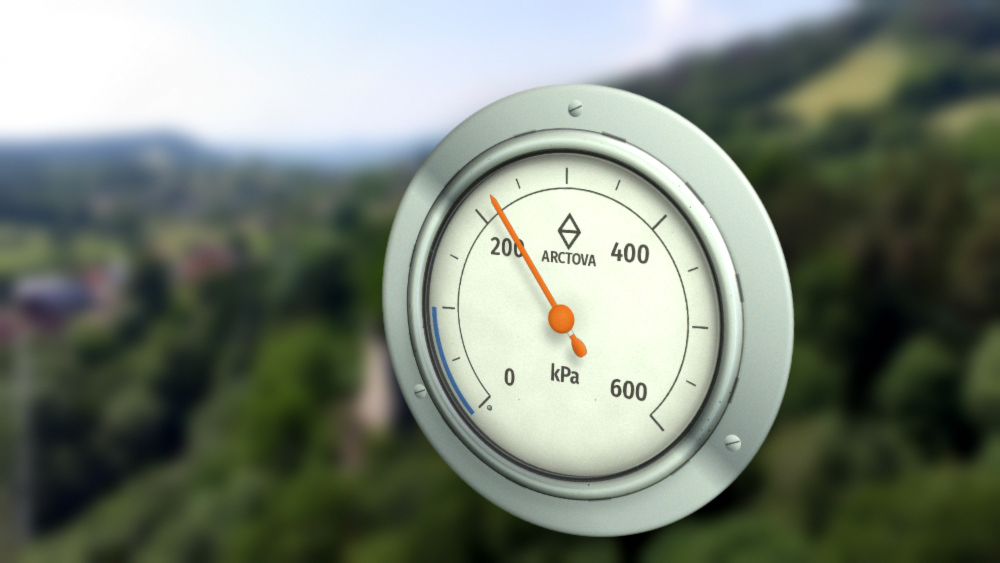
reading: 225,kPa
